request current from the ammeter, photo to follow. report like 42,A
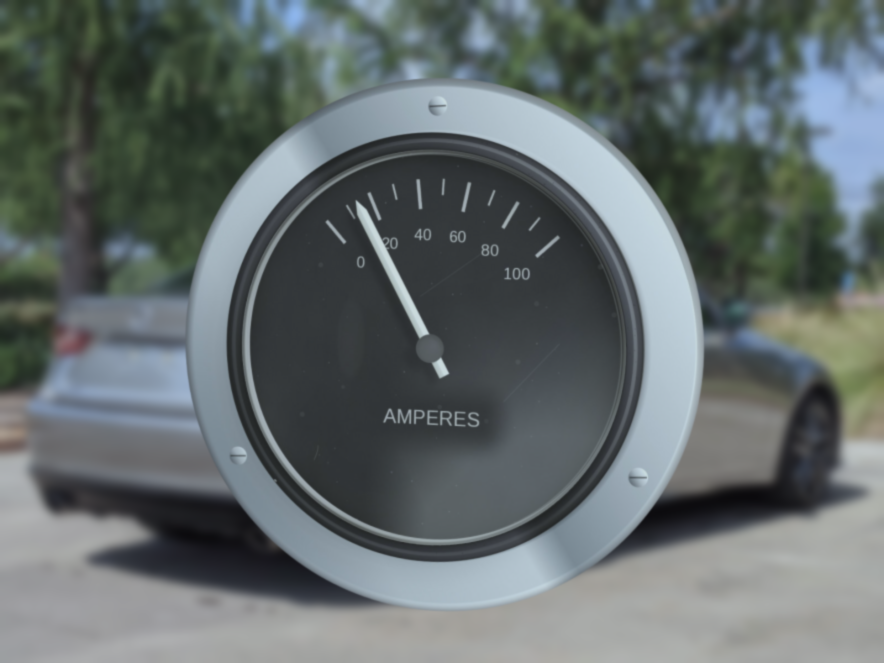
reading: 15,A
